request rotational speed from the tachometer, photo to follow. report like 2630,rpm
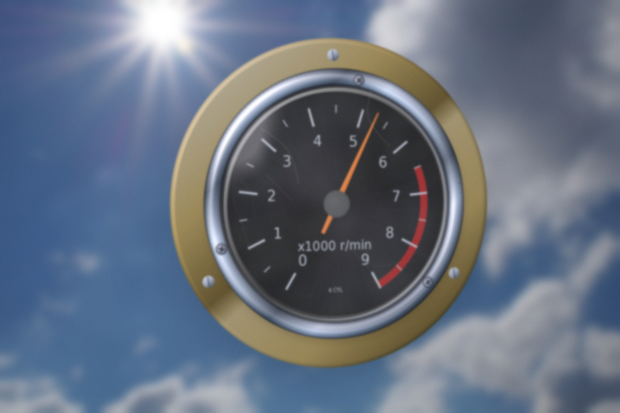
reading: 5250,rpm
